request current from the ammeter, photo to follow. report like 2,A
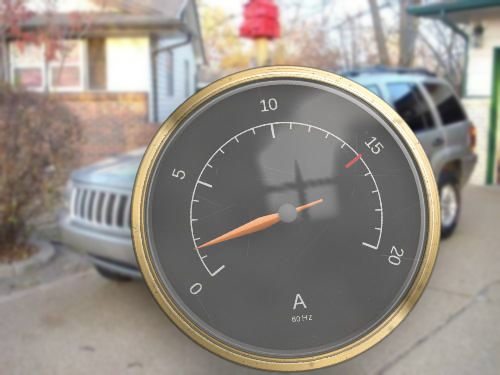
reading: 1.5,A
